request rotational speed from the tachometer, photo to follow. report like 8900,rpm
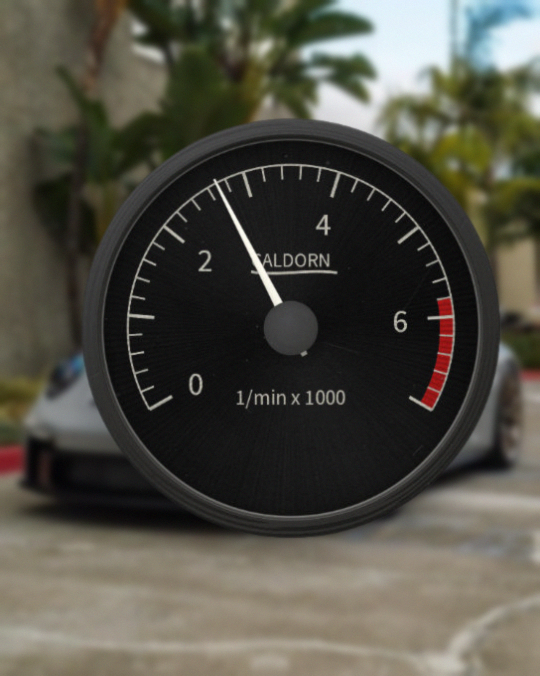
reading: 2700,rpm
